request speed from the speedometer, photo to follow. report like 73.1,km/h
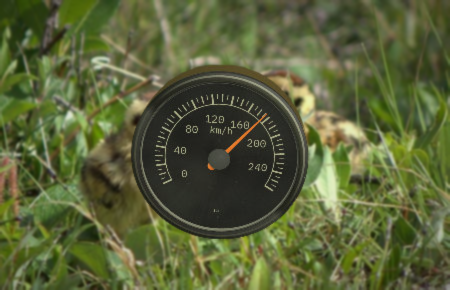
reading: 175,km/h
